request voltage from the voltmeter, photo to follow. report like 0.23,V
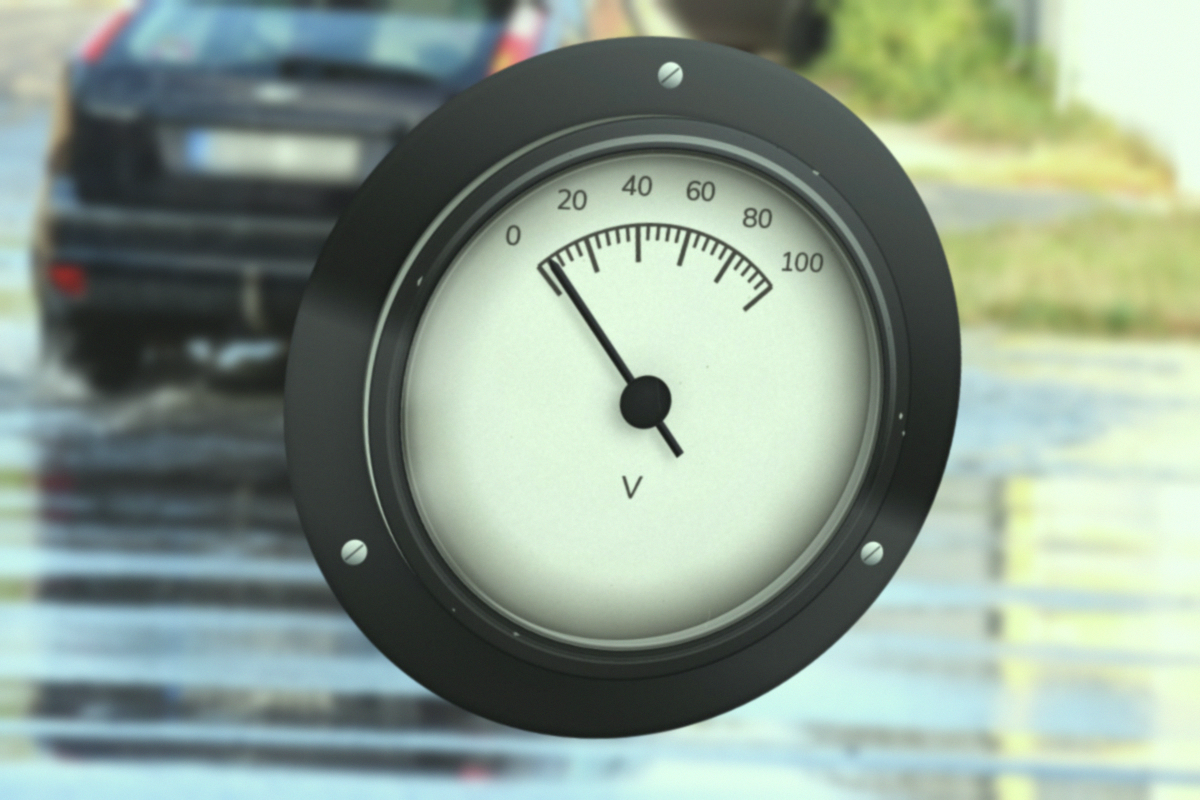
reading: 4,V
